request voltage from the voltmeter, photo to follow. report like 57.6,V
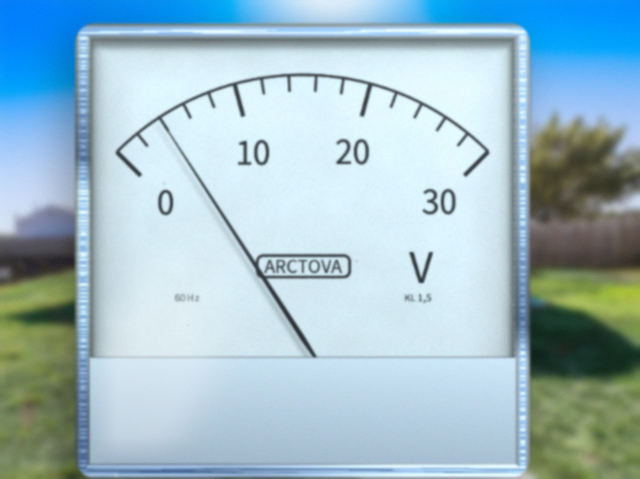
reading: 4,V
